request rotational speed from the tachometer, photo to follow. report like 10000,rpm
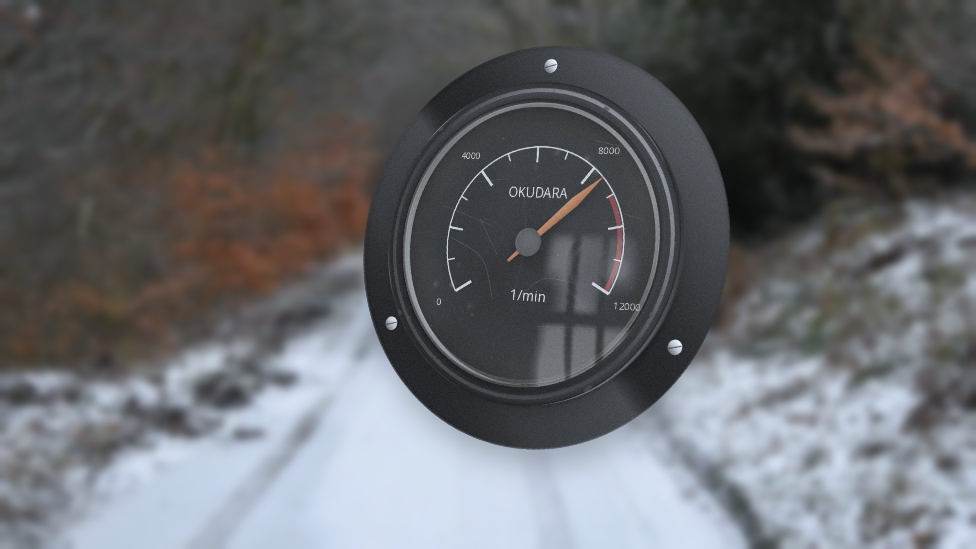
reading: 8500,rpm
